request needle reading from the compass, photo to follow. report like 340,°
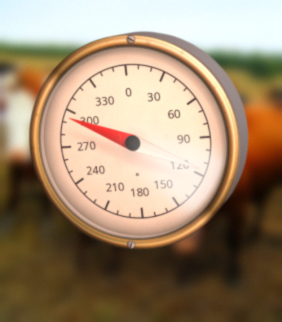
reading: 295,°
